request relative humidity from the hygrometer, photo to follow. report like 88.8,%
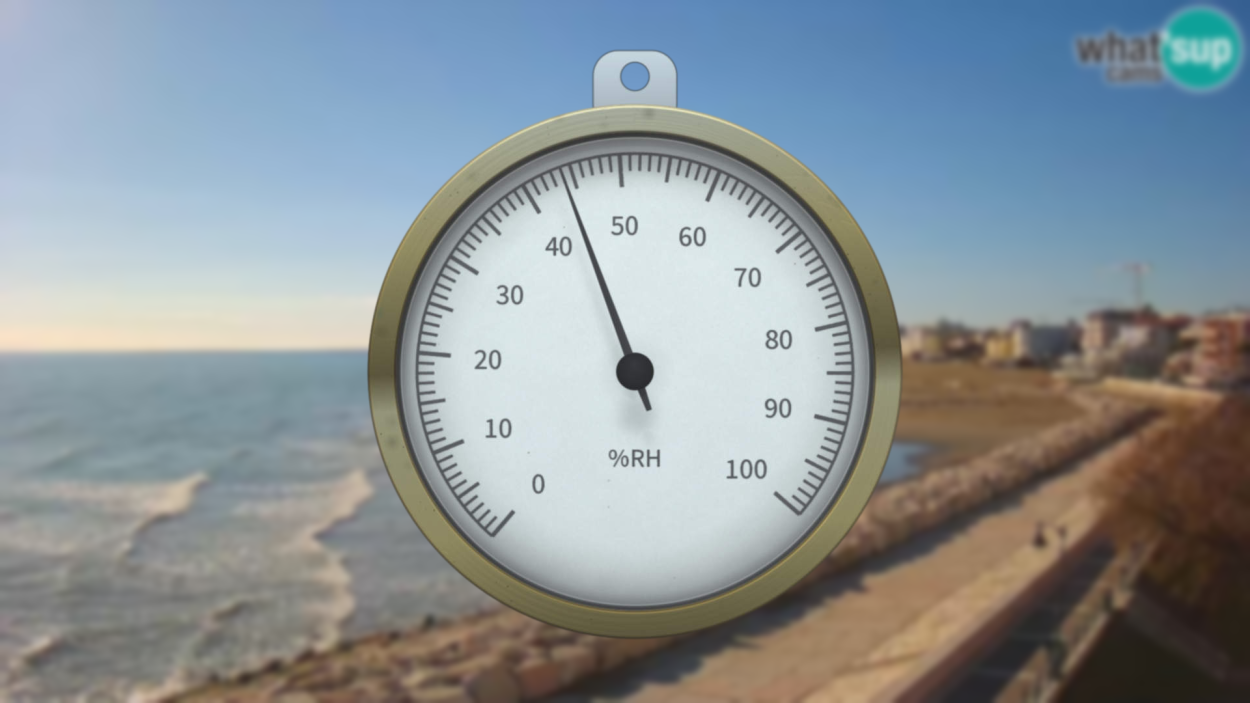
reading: 44,%
